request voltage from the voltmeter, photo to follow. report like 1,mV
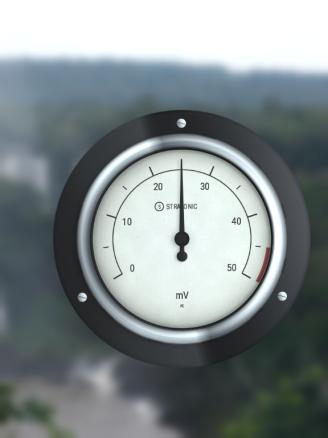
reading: 25,mV
